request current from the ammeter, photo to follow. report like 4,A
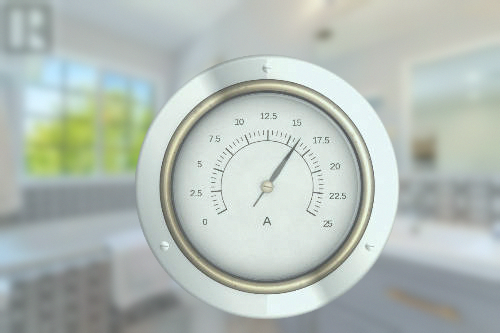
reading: 16,A
